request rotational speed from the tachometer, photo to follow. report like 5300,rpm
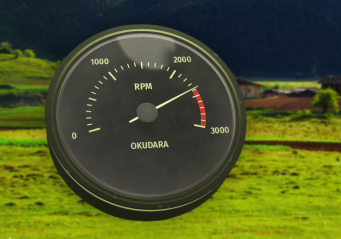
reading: 2400,rpm
